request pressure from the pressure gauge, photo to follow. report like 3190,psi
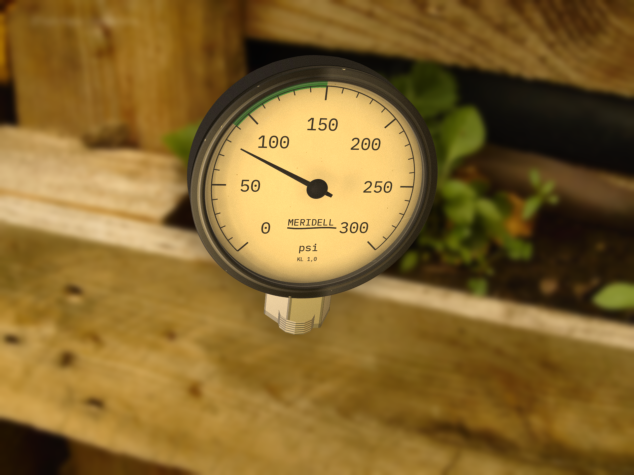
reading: 80,psi
